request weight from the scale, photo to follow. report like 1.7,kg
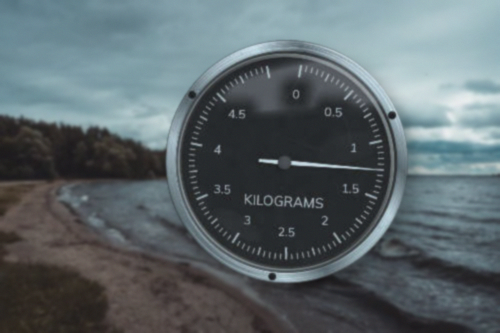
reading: 1.25,kg
